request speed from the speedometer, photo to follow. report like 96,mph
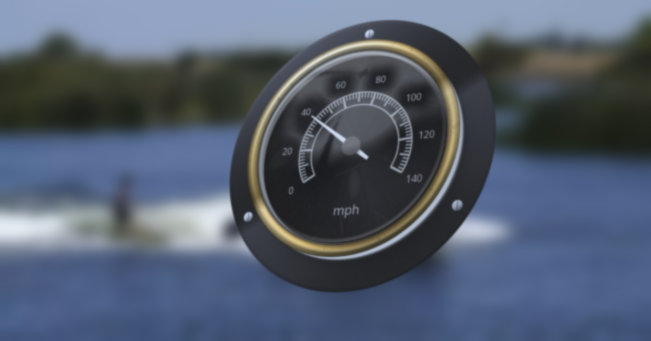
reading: 40,mph
